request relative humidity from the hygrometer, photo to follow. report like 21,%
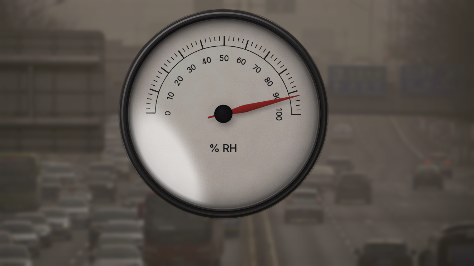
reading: 92,%
